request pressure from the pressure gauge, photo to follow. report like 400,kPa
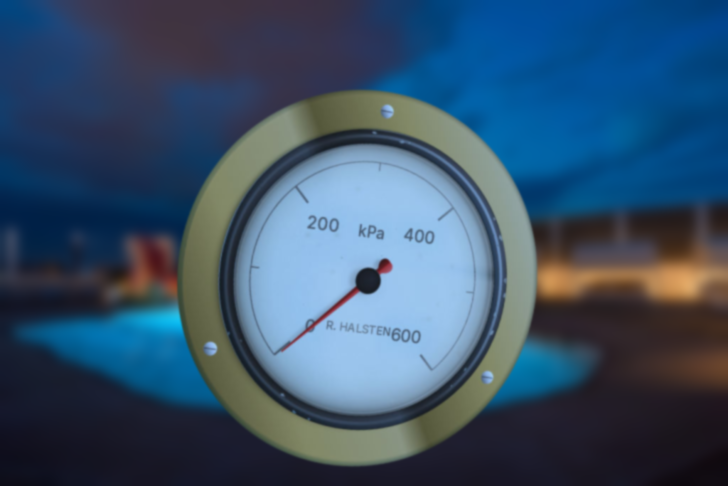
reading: 0,kPa
